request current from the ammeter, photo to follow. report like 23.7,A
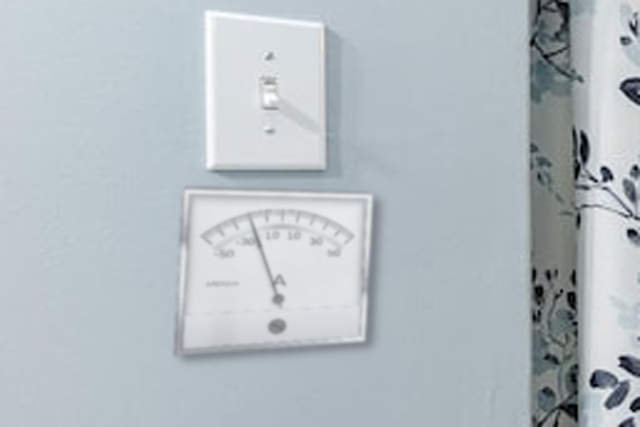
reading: -20,A
